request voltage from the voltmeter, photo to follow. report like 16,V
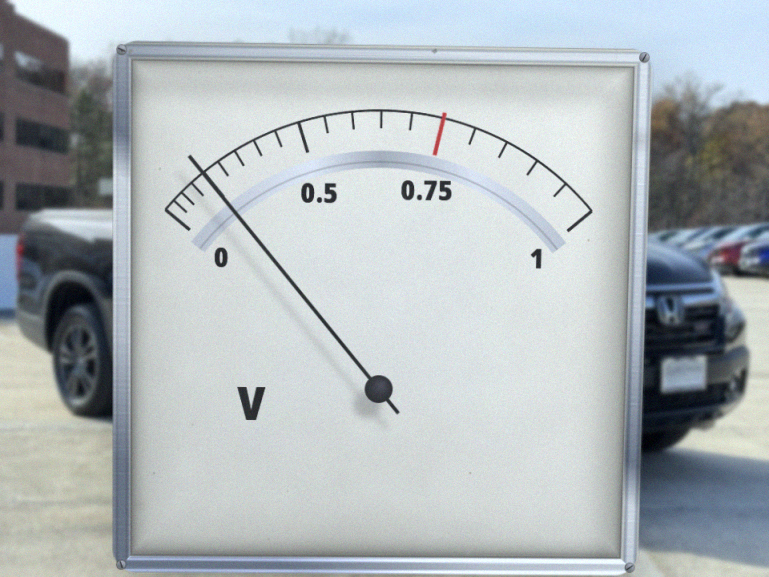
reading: 0.25,V
